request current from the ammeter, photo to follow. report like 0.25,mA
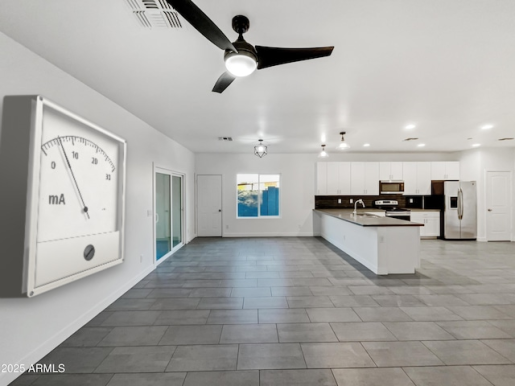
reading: 5,mA
